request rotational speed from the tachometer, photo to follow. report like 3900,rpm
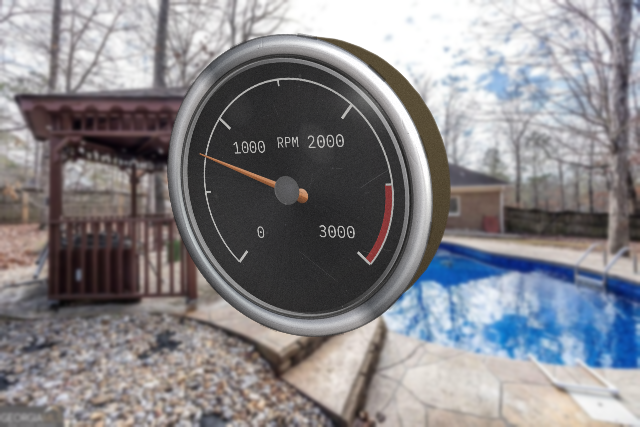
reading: 750,rpm
